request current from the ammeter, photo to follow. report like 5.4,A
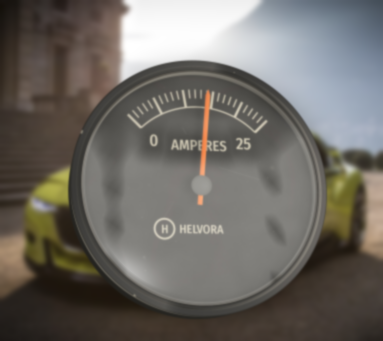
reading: 14,A
